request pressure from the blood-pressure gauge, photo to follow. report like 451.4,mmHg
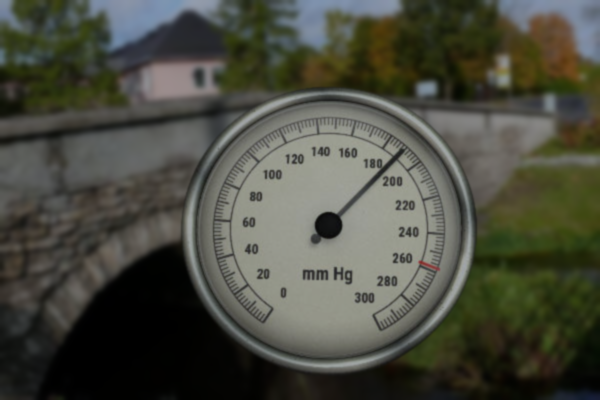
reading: 190,mmHg
